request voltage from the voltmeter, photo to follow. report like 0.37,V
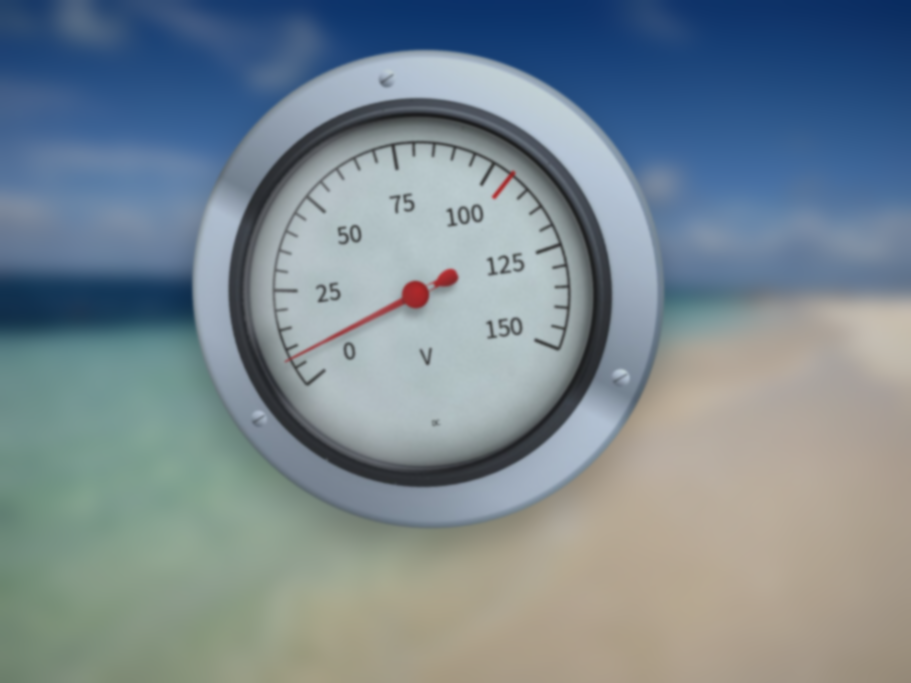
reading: 7.5,V
